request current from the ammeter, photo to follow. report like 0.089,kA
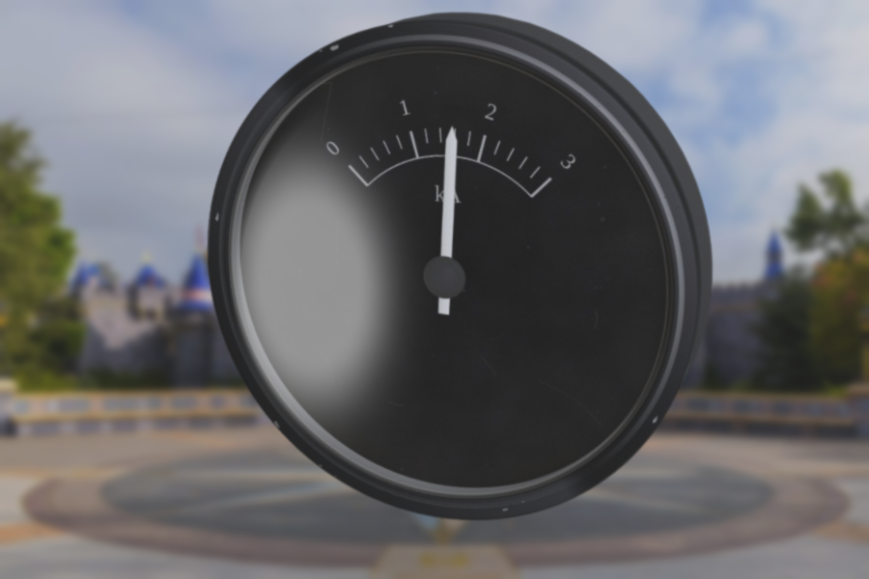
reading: 1.6,kA
